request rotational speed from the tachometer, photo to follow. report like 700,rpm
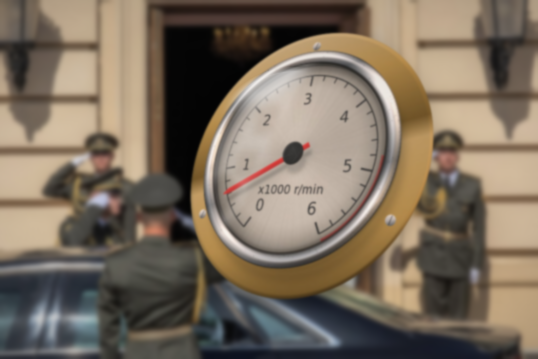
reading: 600,rpm
